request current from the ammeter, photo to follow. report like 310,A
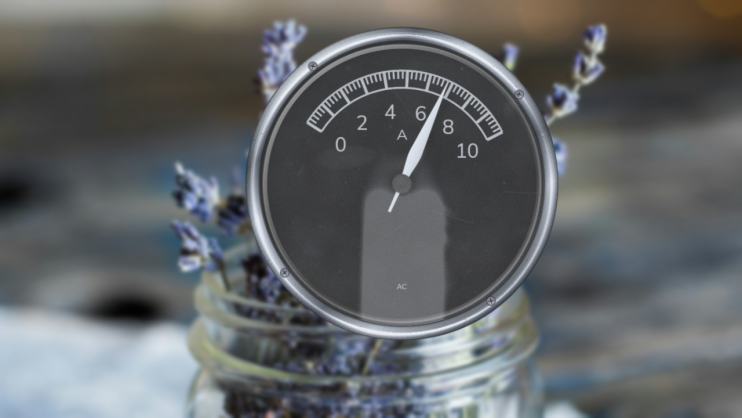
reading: 6.8,A
